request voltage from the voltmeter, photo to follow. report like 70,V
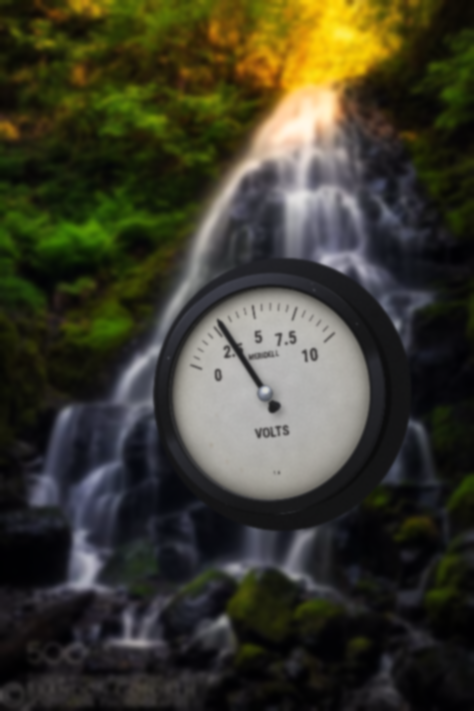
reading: 3,V
